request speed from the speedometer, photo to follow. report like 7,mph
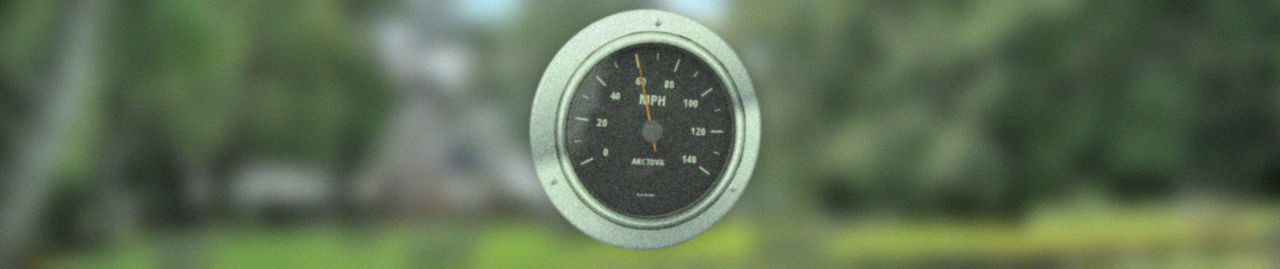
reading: 60,mph
